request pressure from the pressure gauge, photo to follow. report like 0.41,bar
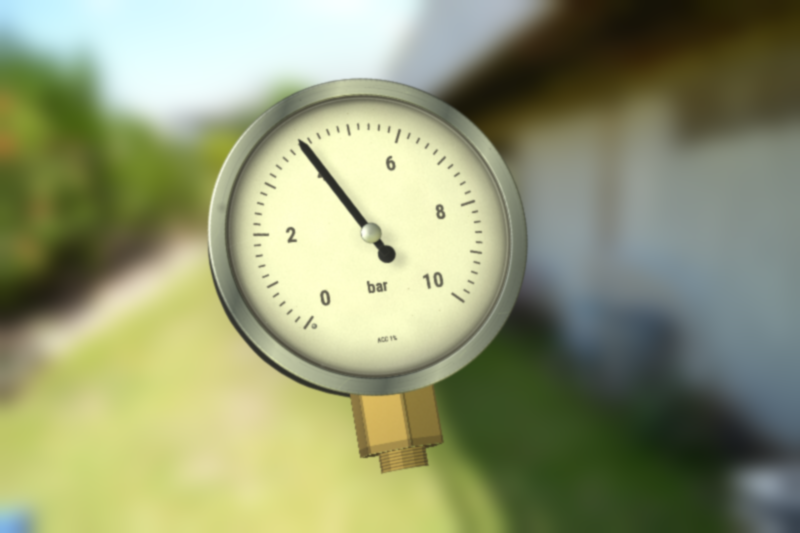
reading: 4,bar
